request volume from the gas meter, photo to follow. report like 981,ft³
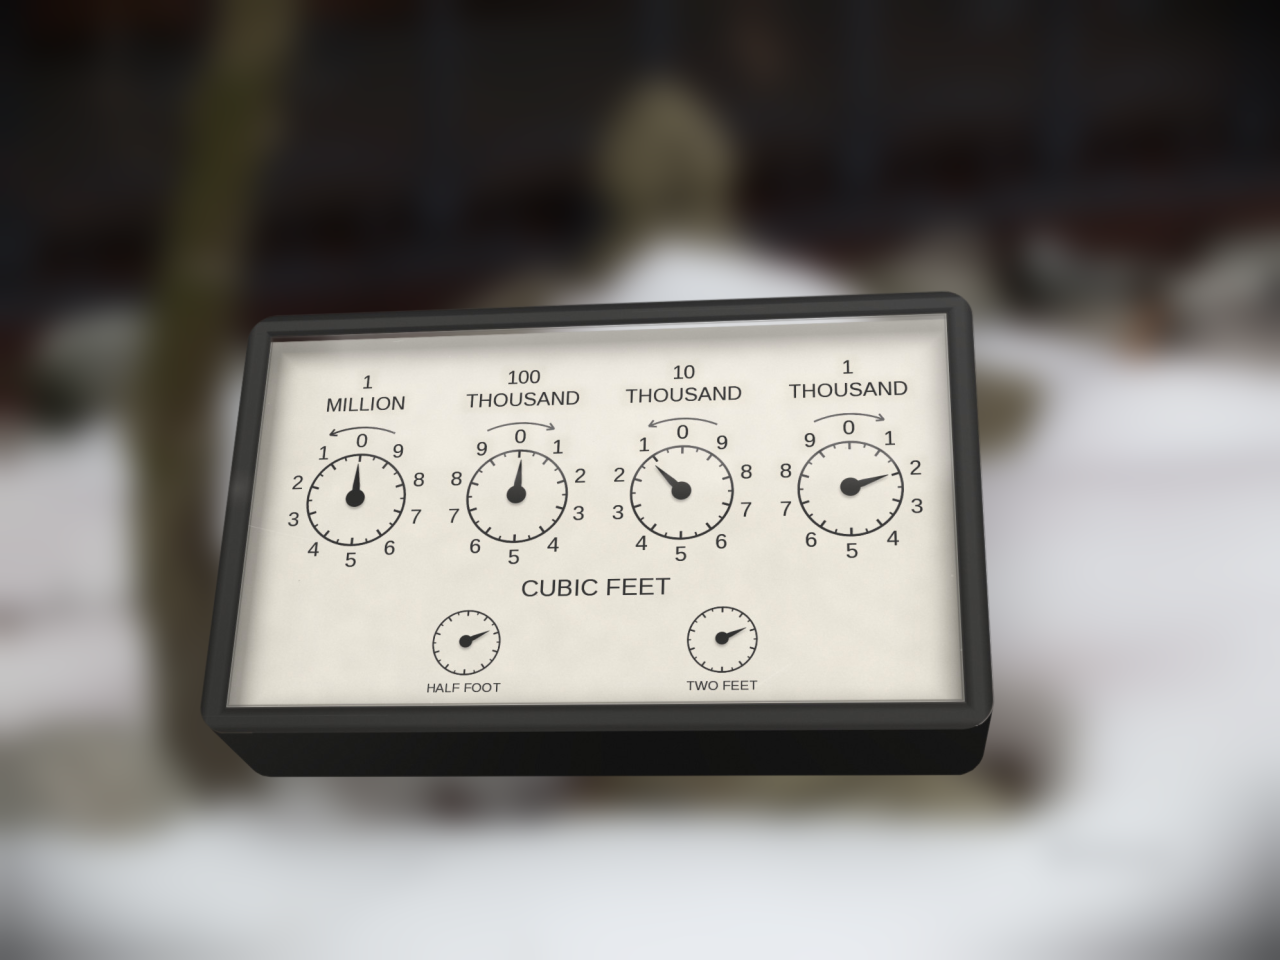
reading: 1200,ft³
